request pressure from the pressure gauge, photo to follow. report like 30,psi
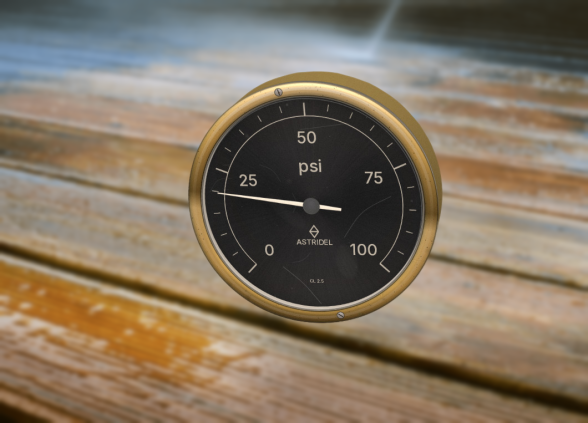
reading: 20,psi
